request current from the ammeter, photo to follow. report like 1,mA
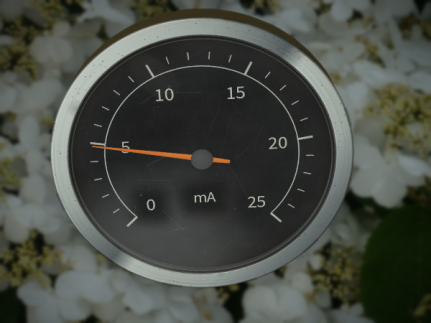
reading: 5,mA
